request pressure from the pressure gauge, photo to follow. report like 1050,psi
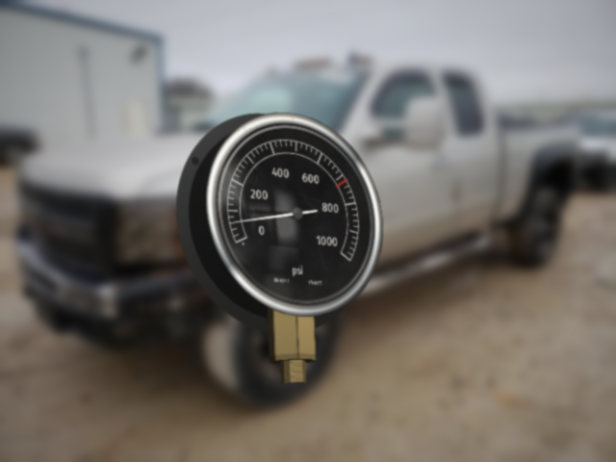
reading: 60,psi
